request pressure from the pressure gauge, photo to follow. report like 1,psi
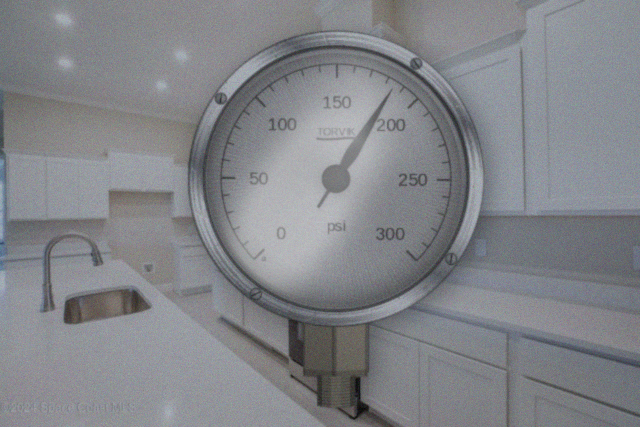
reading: 185,psi
